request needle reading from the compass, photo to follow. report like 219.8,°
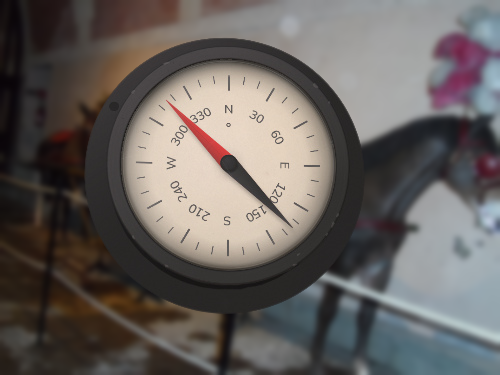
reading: 315,°
